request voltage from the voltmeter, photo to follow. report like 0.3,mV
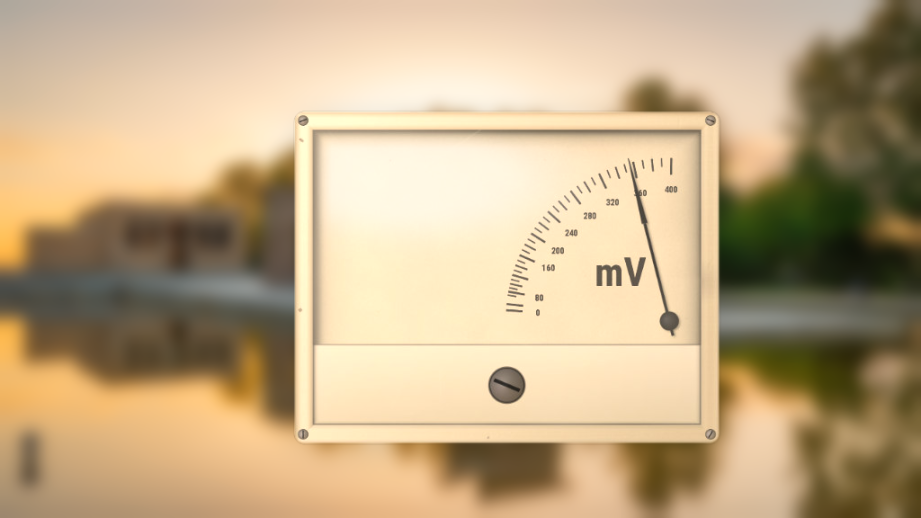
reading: 355,mV
